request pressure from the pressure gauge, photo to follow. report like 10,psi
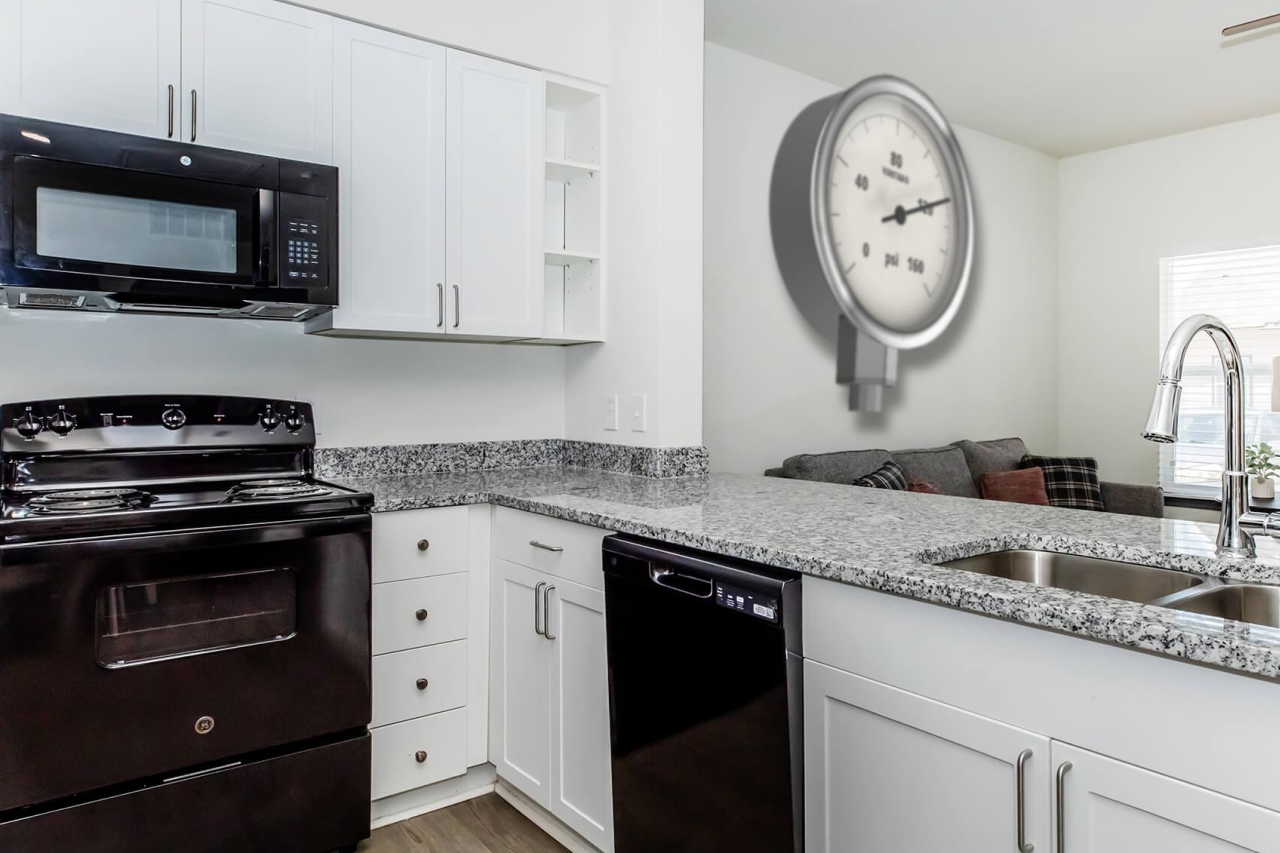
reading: 120,psi
